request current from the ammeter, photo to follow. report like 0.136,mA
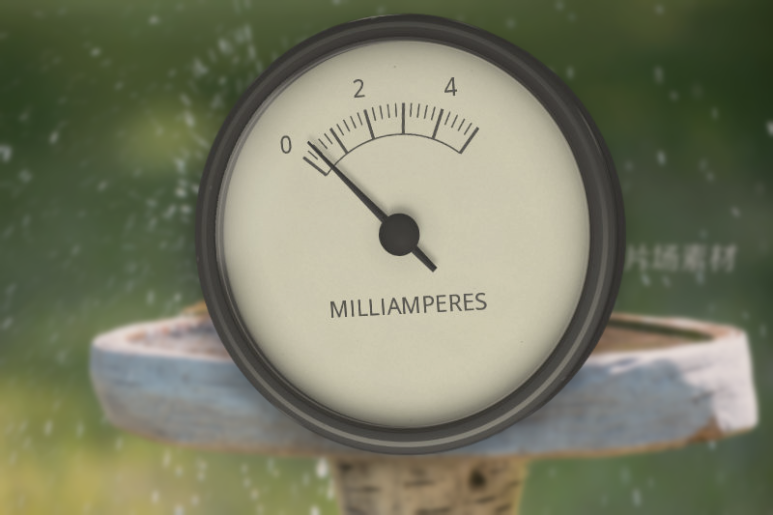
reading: 0.4,mA
